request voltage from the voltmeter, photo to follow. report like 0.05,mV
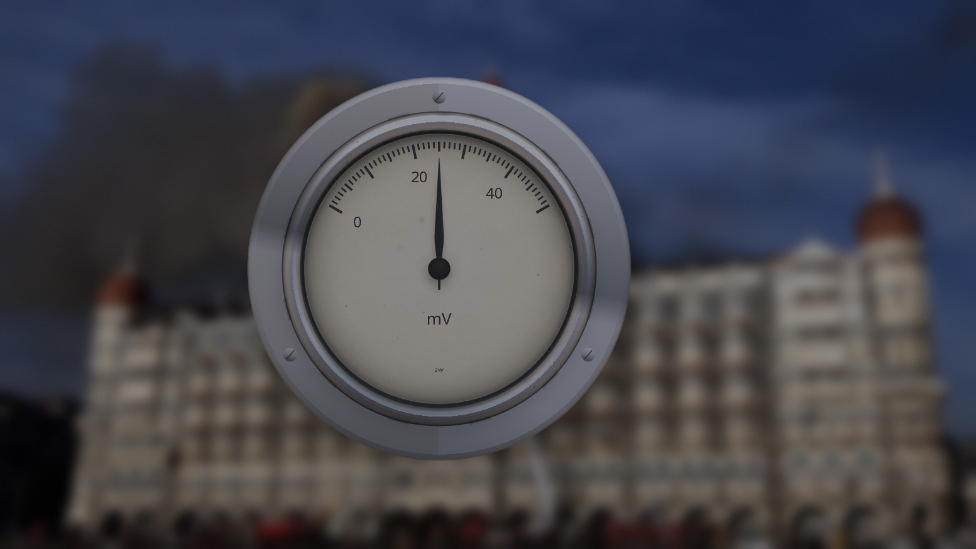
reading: 25,mV
